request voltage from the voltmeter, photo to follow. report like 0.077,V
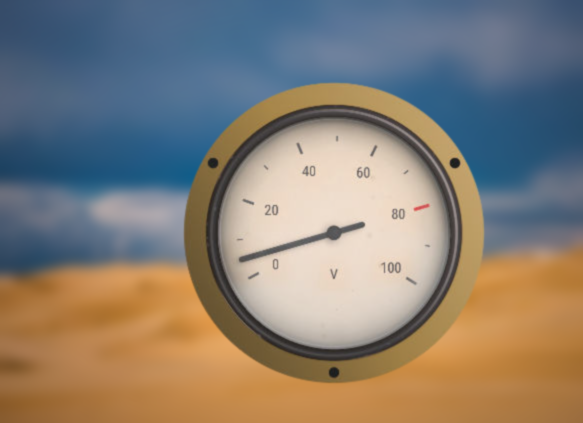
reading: 5,V
